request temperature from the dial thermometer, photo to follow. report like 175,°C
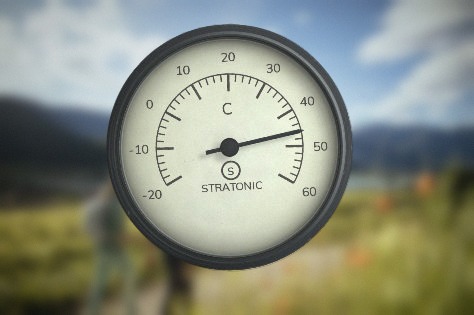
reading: 46,°C
